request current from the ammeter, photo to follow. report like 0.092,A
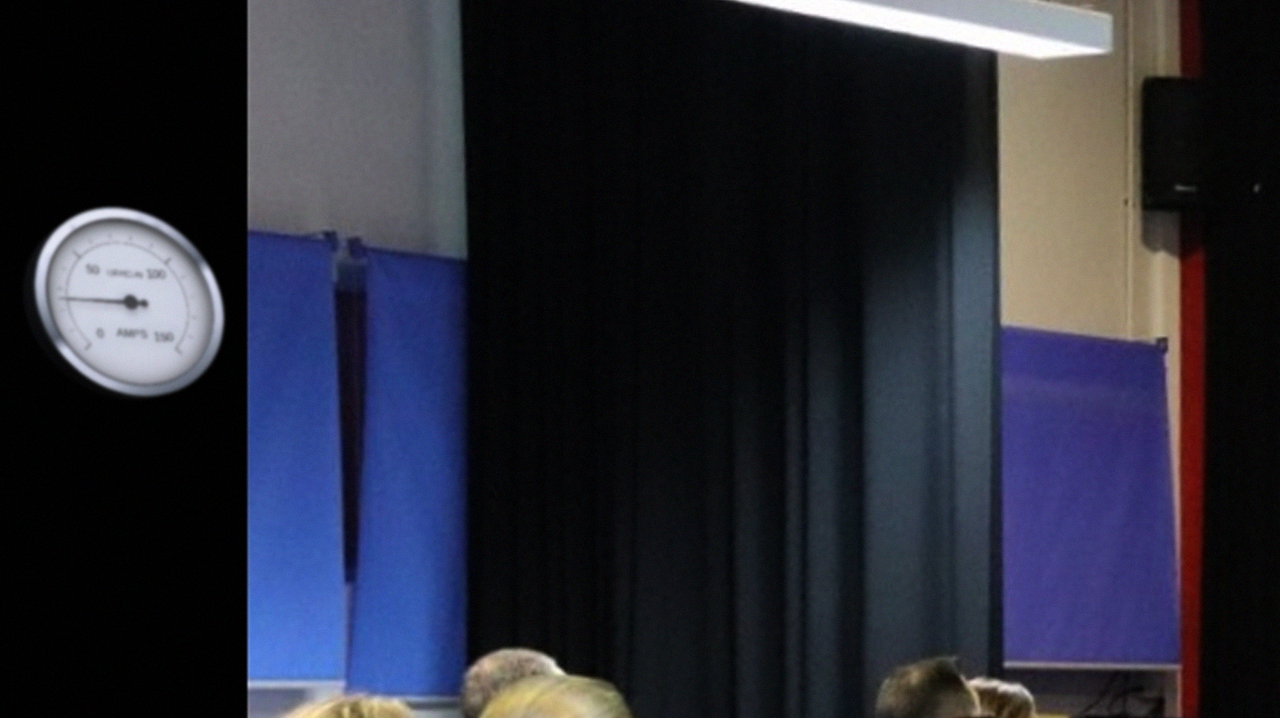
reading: 25,A
